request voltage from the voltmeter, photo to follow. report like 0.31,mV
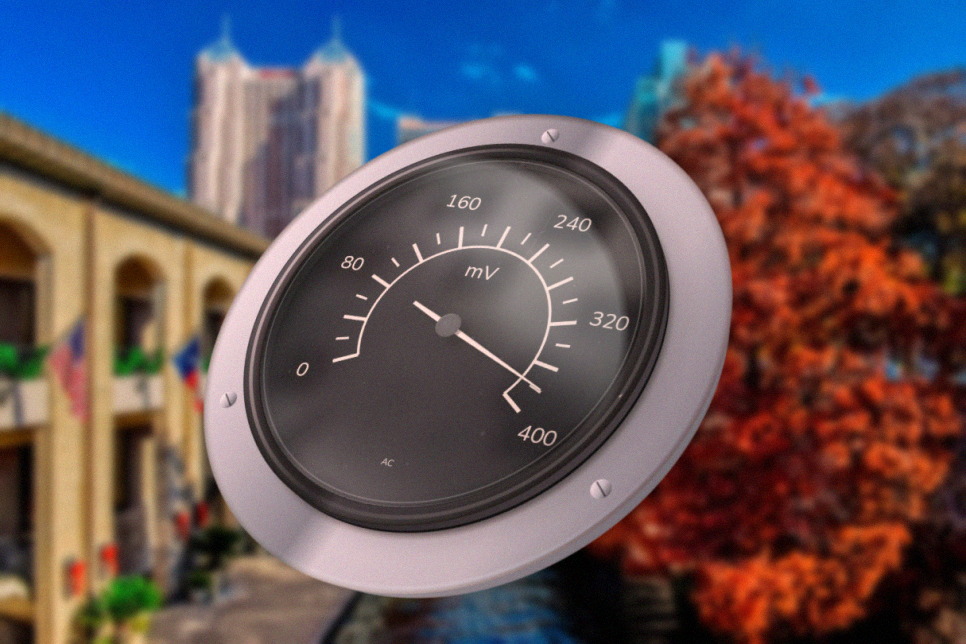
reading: 380,mV
